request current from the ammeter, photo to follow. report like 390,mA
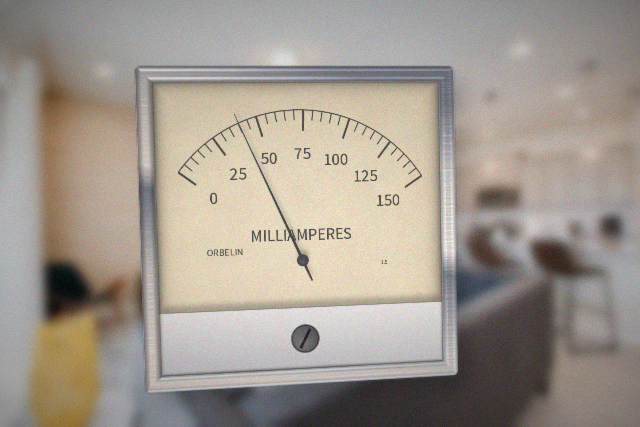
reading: 40,mA
